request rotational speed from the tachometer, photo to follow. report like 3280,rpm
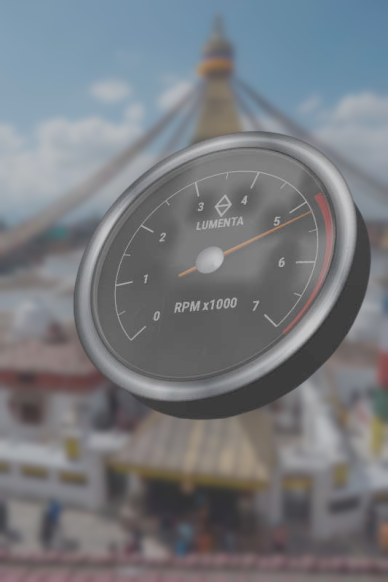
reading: 5250,rpm
